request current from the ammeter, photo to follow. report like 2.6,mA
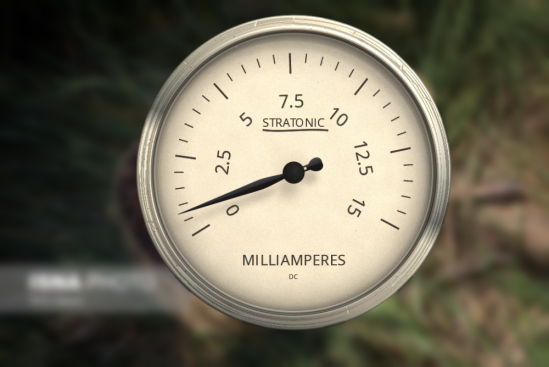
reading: 0.75,mA
